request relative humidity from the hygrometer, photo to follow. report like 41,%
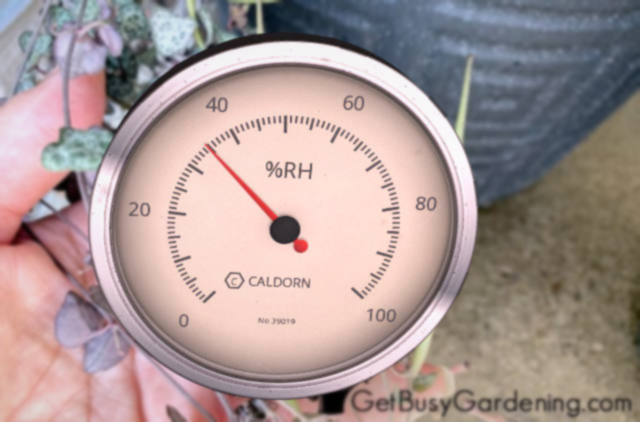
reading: 35,%
